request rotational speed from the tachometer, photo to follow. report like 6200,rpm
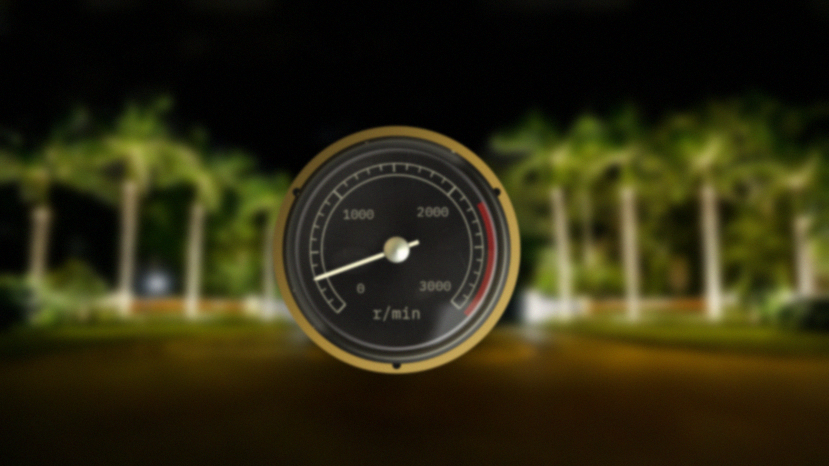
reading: 300,rpm
